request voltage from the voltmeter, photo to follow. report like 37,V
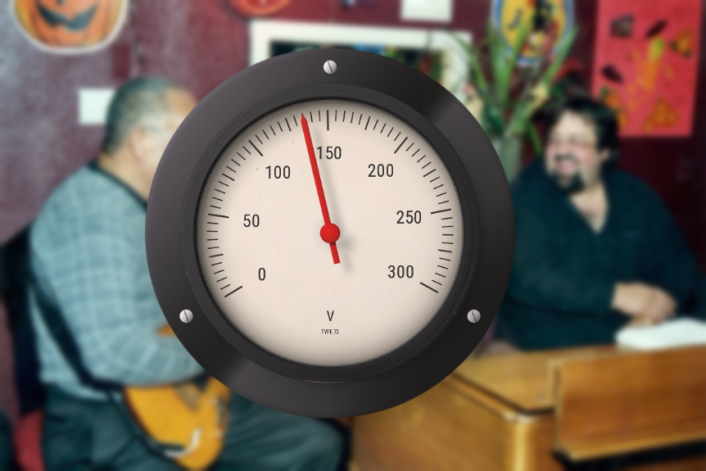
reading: 135,V
